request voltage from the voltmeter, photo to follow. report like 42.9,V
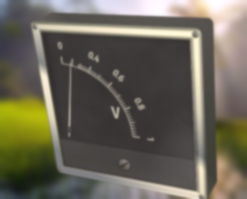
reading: 0.2,V
